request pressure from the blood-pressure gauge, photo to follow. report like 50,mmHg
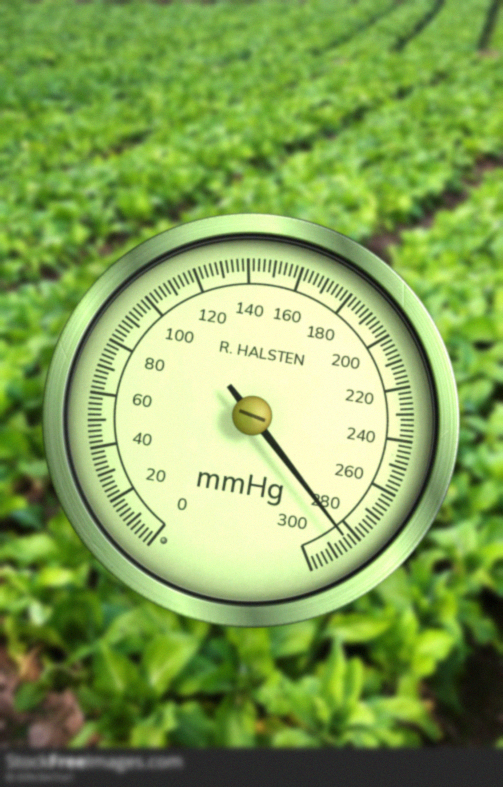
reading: 284,mmHg
